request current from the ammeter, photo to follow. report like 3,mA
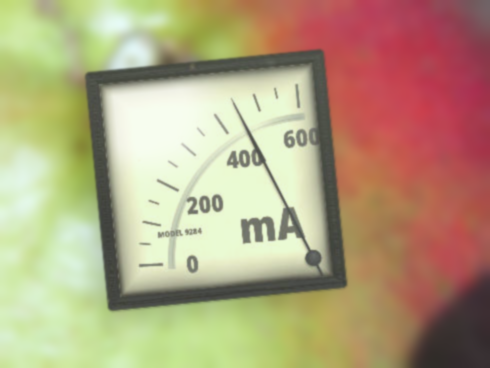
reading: 450,mA
